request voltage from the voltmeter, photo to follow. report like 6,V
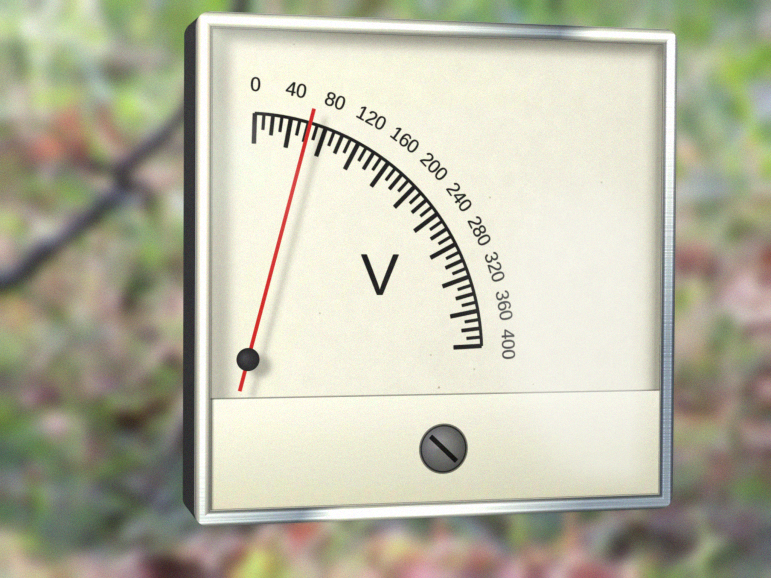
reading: 60,V
